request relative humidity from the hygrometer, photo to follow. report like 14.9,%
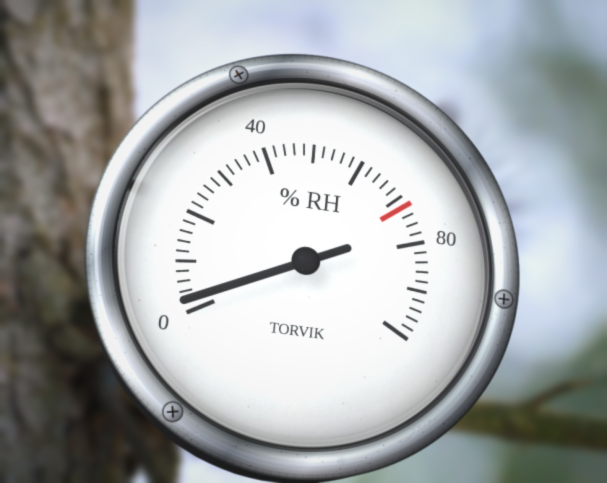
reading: 2,%
